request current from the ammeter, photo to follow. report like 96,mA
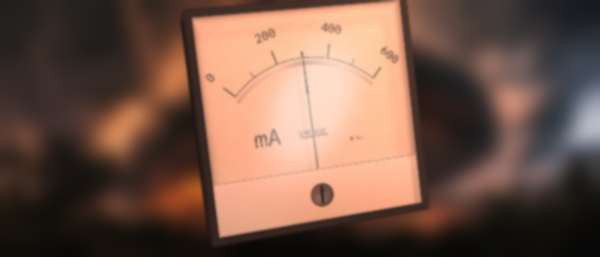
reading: 300,mA
